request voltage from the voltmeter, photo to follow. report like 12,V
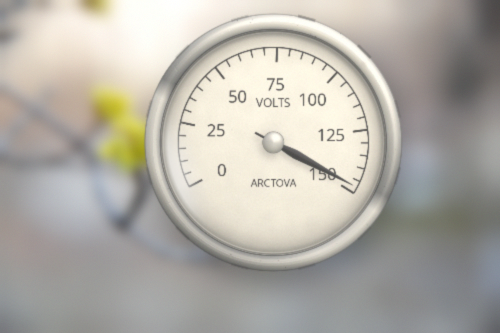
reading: 147.5,V
